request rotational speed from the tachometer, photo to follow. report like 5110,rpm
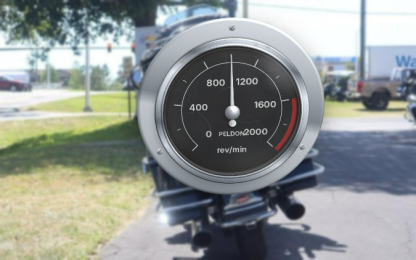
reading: 1000,rpm
